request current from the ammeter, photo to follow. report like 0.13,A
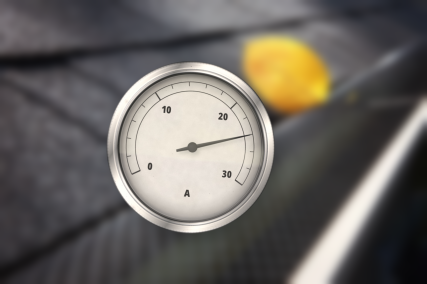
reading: 24,A
